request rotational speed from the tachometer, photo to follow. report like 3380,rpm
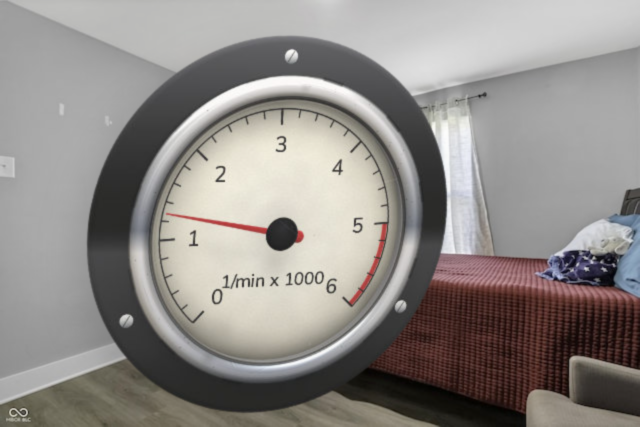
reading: 1300,rpm
